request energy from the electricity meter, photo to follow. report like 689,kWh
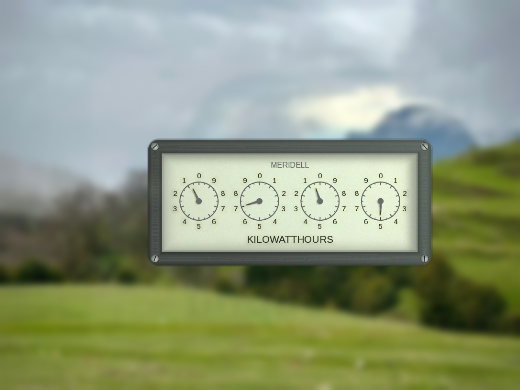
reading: 705,kWh
